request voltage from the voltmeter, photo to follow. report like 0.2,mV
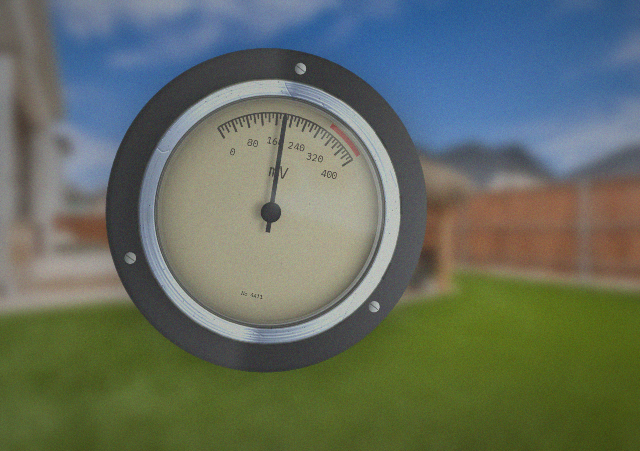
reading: 180,mV
